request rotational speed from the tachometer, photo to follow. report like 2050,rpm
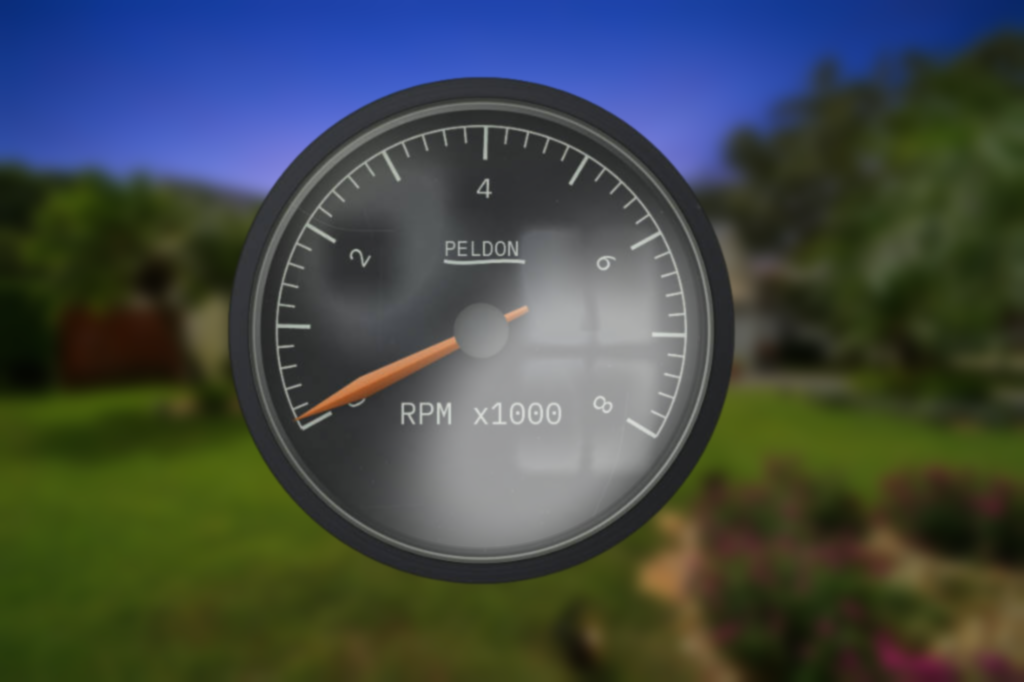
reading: 100,rpm
